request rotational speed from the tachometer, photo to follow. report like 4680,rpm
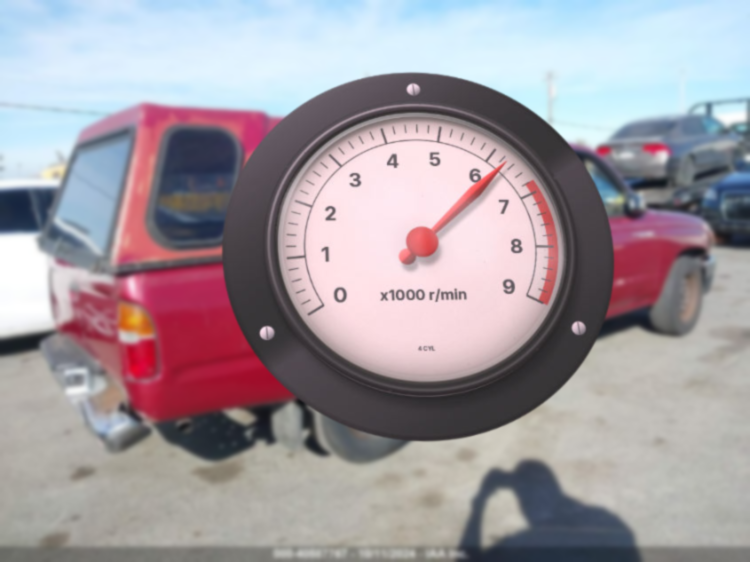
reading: 6300,rpm
